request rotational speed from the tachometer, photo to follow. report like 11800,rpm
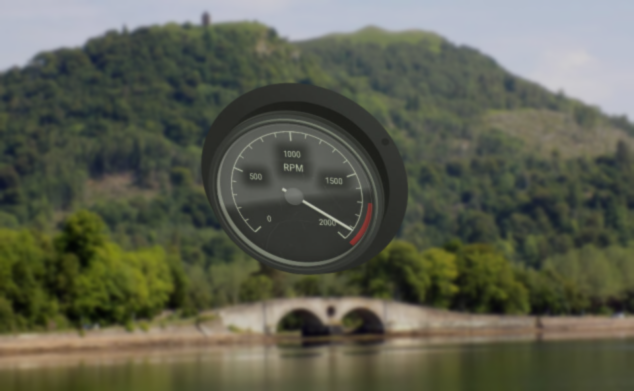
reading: 1900,rpm
